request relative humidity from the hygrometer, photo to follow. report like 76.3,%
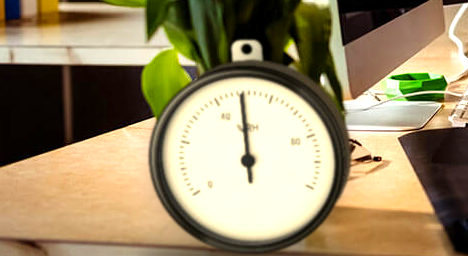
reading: 50,%
